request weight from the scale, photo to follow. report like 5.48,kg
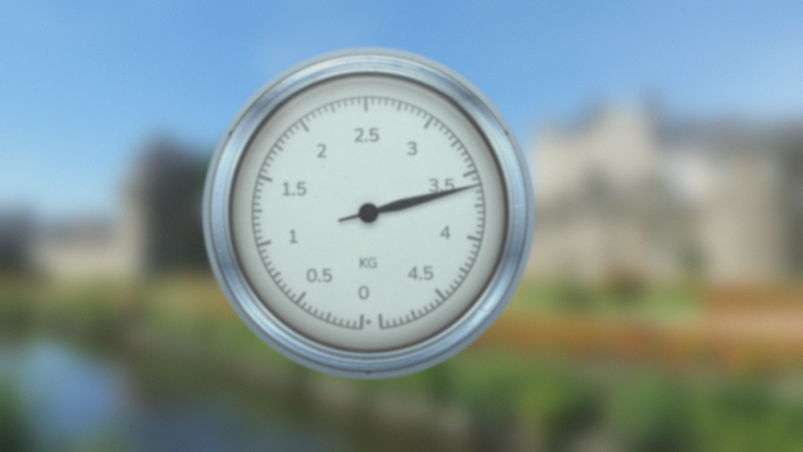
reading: 3.6,kg
